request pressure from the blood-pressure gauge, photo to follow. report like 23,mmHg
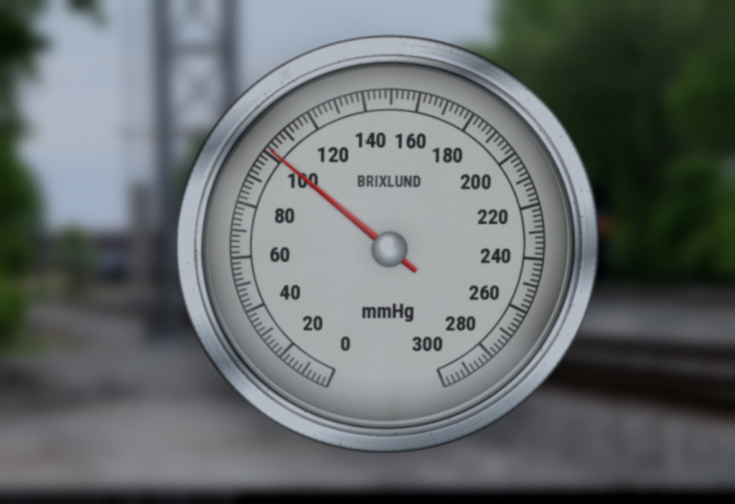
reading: 102,mmHg
